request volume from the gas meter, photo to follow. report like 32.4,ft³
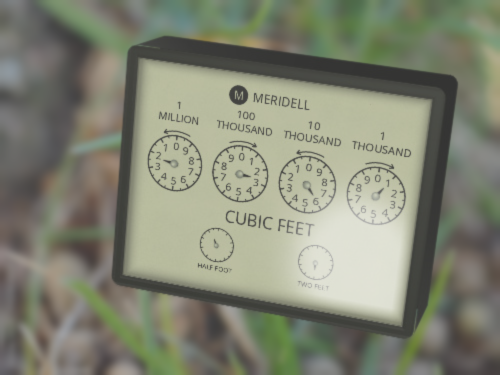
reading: 226100,ft³
